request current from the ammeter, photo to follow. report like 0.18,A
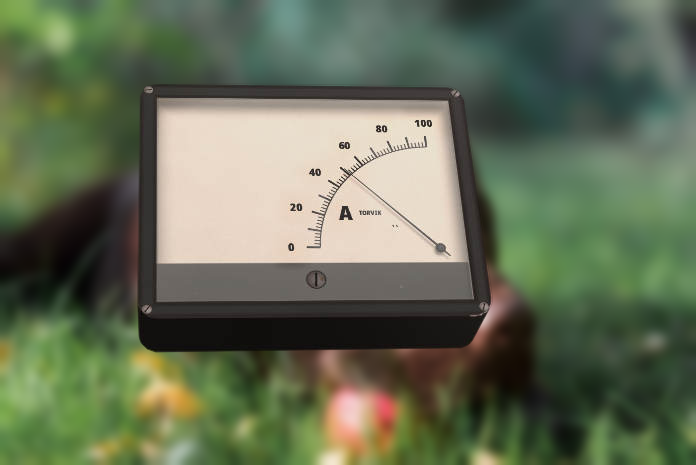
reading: 50,A
